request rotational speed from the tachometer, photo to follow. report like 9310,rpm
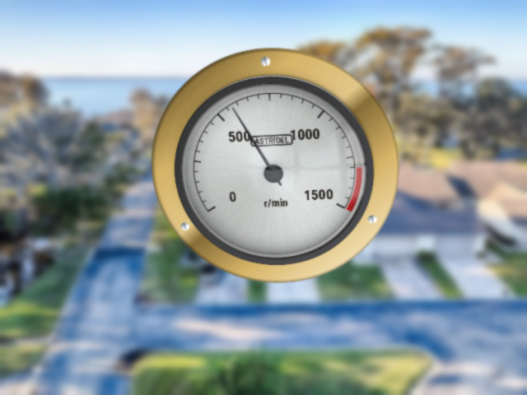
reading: 575,rpm
